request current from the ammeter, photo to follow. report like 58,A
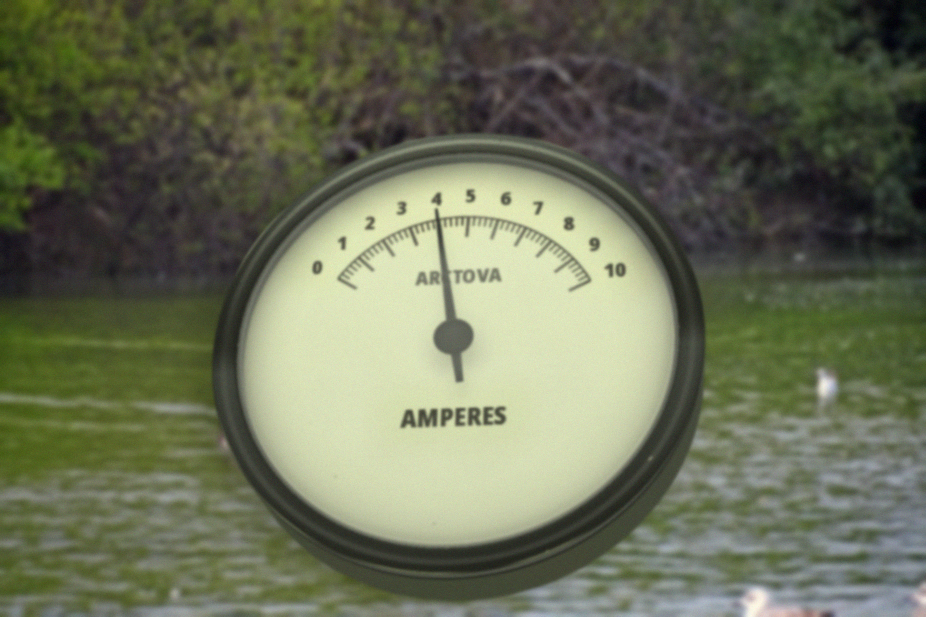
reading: 4,A
